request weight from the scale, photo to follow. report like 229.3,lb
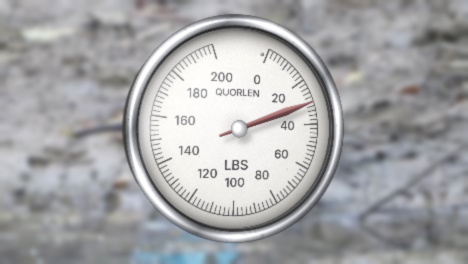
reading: 30,lb
